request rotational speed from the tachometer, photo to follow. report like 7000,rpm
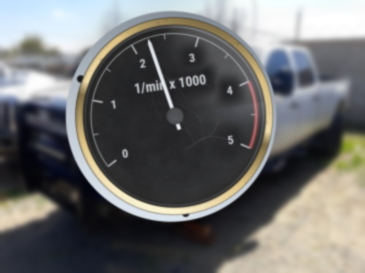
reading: 2250,rpm
